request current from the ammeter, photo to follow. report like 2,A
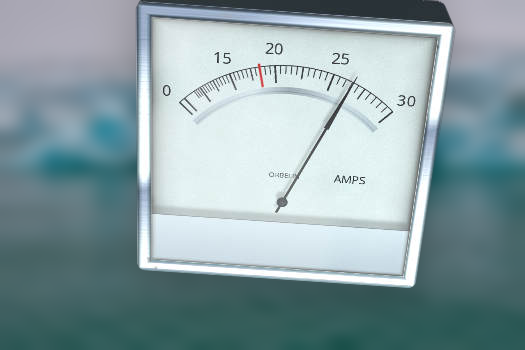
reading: 26.5,A
